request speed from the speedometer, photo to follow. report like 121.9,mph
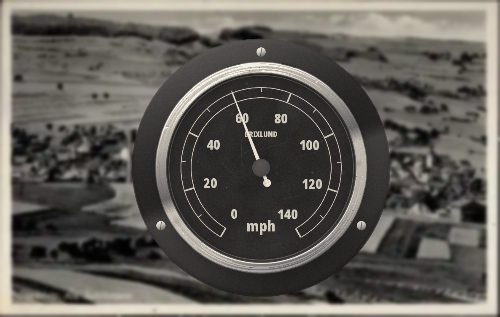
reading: 60,mph
